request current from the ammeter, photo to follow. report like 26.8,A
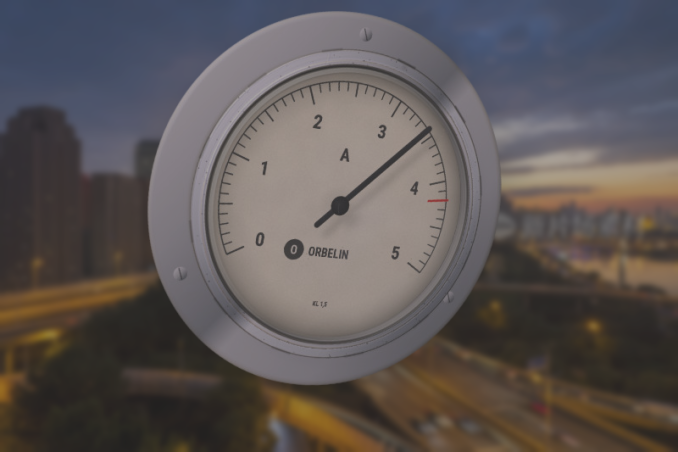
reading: 3.4,A
